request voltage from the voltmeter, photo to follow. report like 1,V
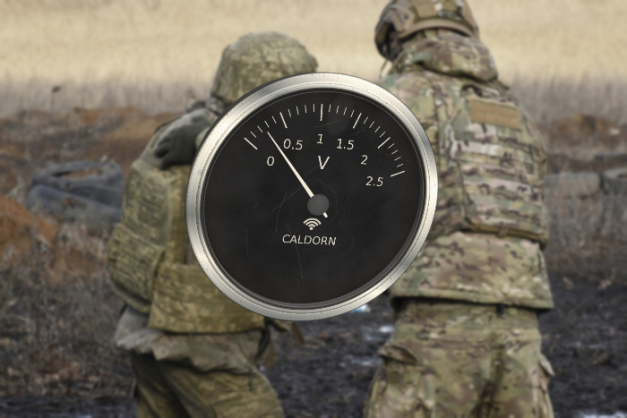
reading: 0.25,V
